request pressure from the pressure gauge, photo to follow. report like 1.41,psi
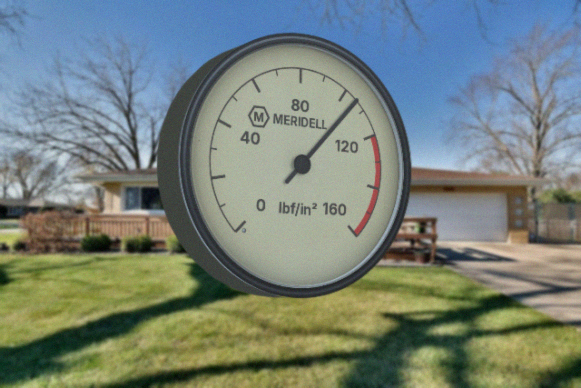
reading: 105,psi
